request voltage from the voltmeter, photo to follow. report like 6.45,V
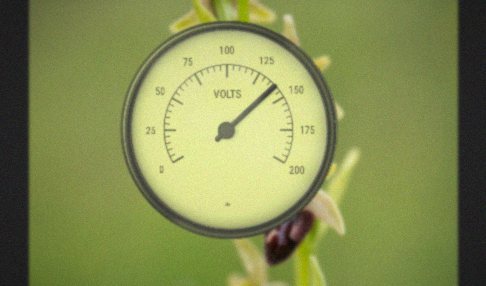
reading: 140,V
